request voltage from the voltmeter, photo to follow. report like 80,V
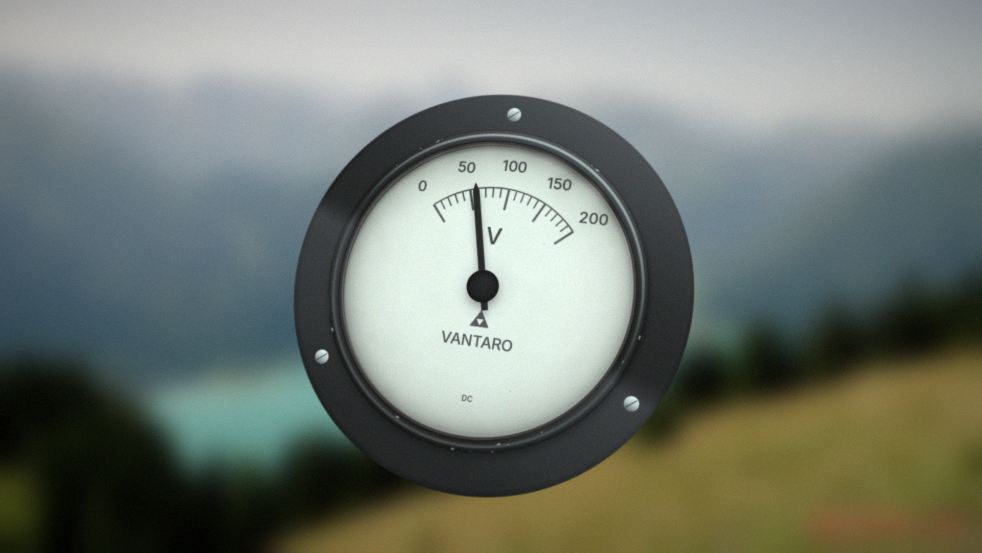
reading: 60,V
